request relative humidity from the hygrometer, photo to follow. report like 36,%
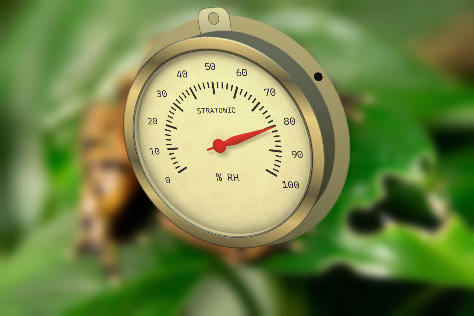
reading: 80,%
